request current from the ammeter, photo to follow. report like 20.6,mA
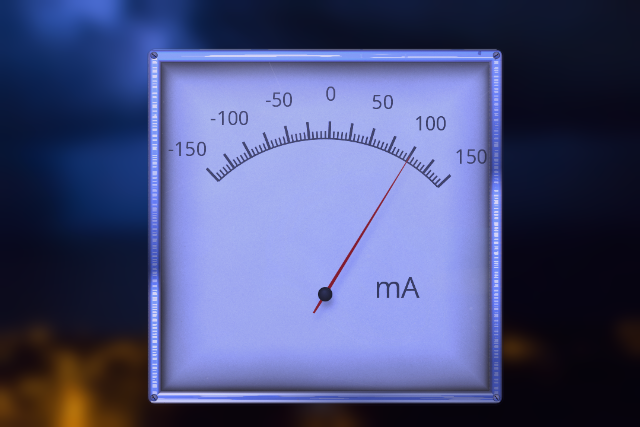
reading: 100,mA
